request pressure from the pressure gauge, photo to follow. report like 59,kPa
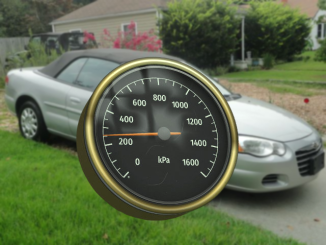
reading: 250,kPa
